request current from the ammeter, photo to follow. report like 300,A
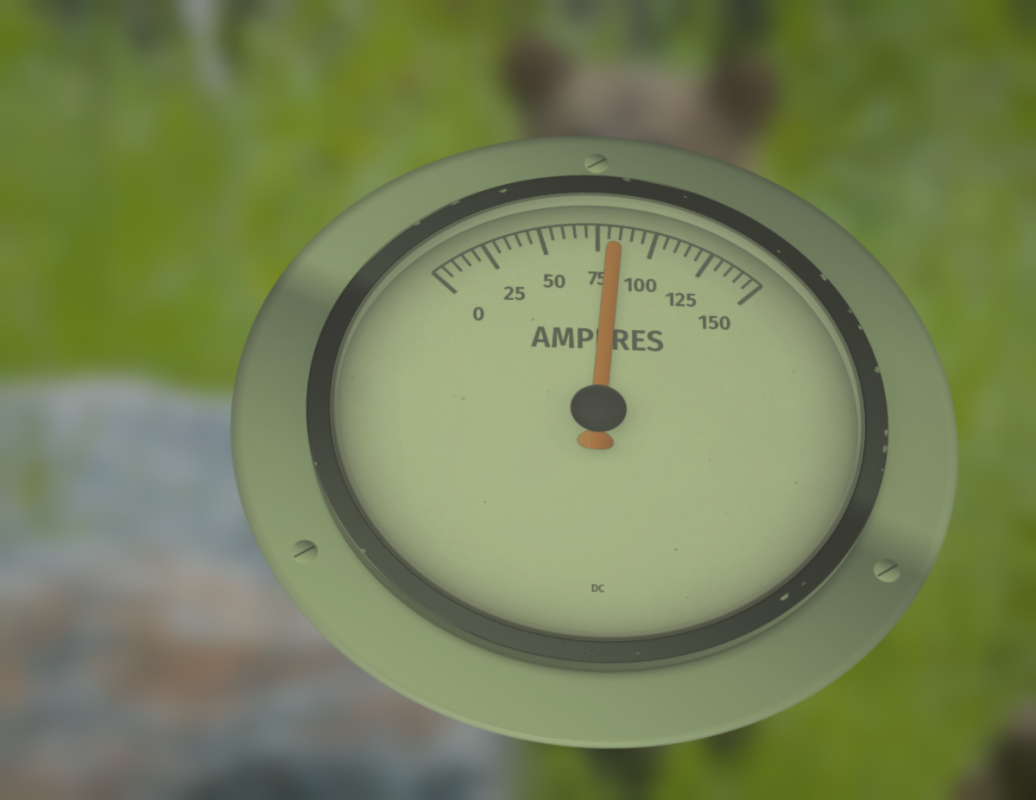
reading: 82.5,A
